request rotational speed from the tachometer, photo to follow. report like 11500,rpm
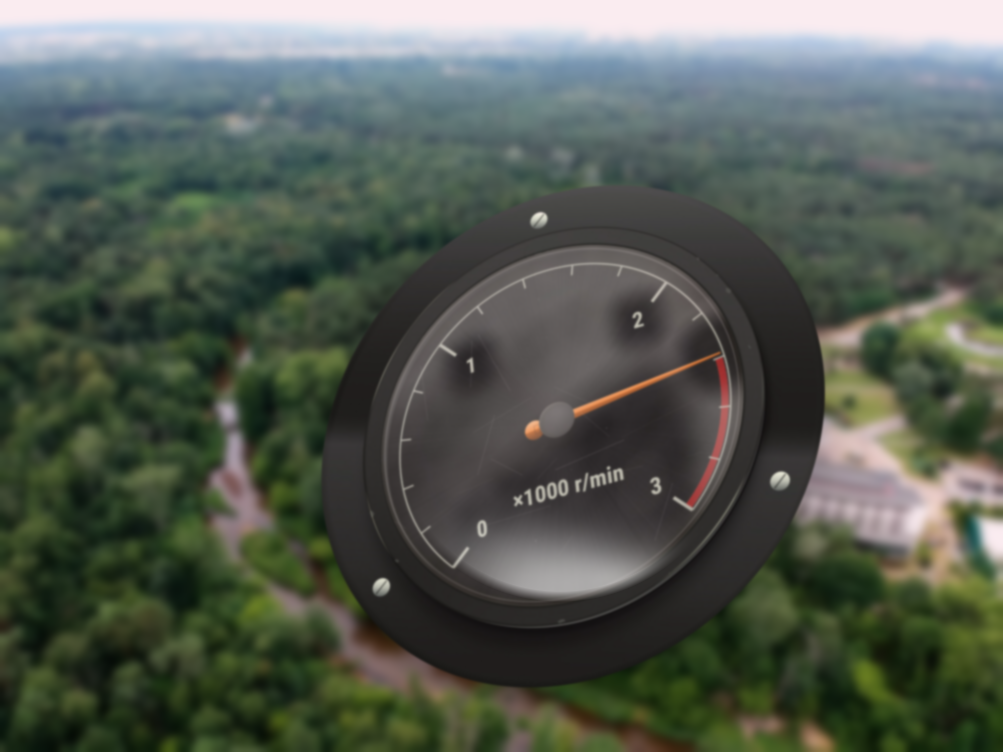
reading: 2400,rpm
